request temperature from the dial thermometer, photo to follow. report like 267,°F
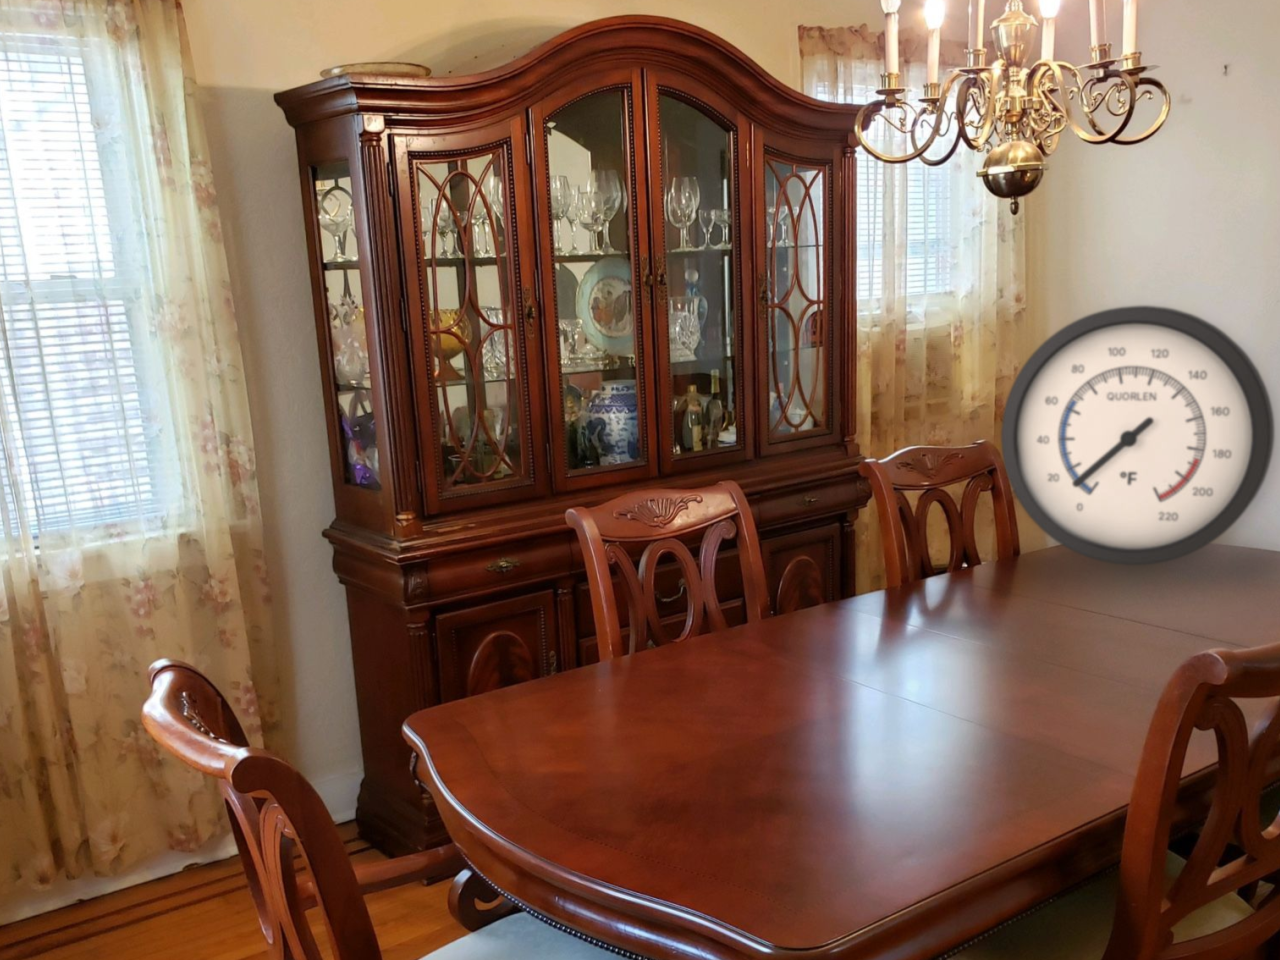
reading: 10,°F
